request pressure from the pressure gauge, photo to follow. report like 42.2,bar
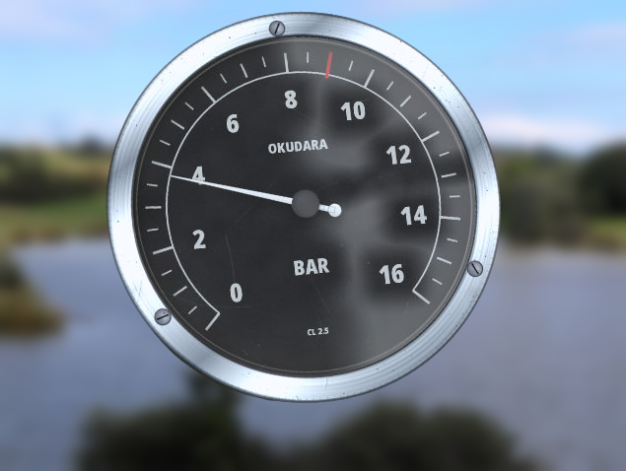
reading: 3.75,bar
